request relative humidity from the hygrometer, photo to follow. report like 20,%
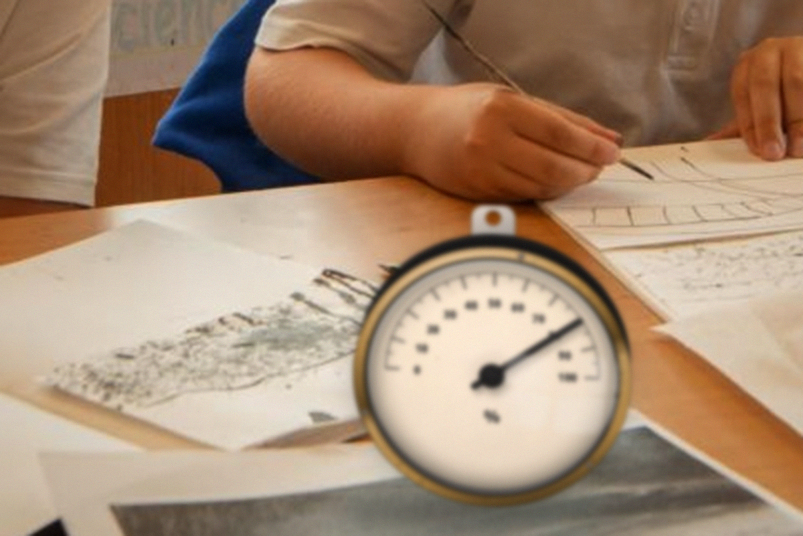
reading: 80,%
